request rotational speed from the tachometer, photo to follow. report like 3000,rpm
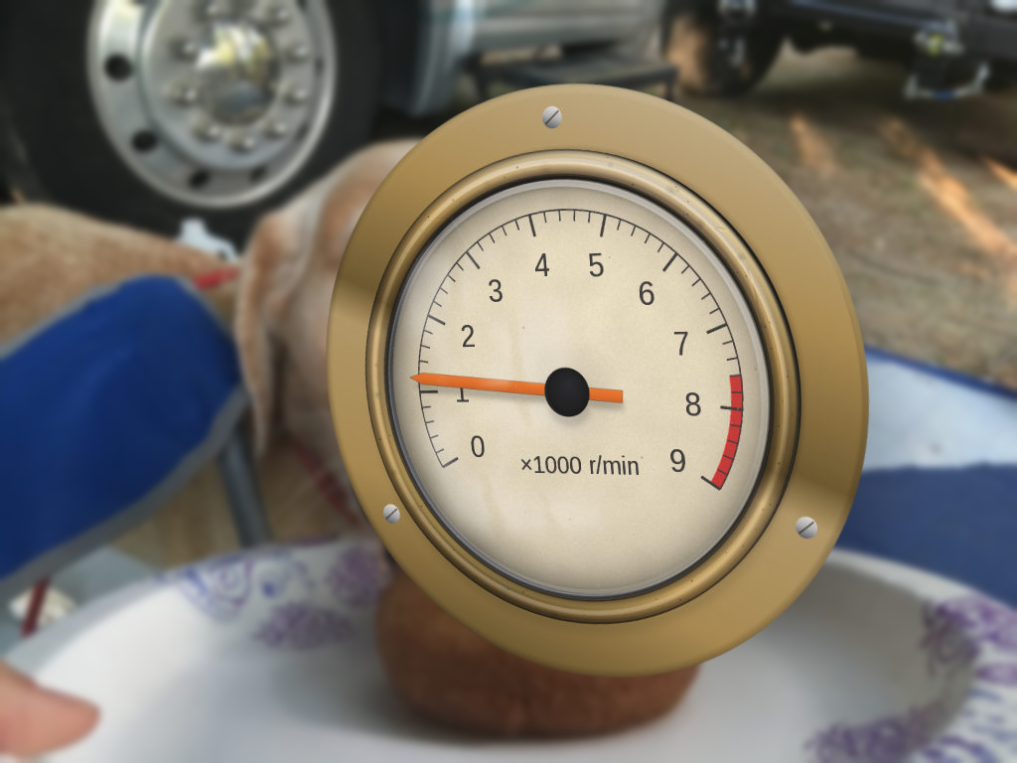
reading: 1200,rpm
